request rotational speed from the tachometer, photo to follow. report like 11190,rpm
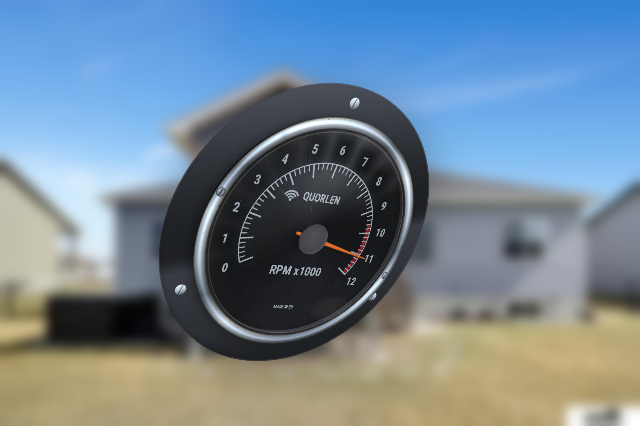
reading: 11000,rpm
